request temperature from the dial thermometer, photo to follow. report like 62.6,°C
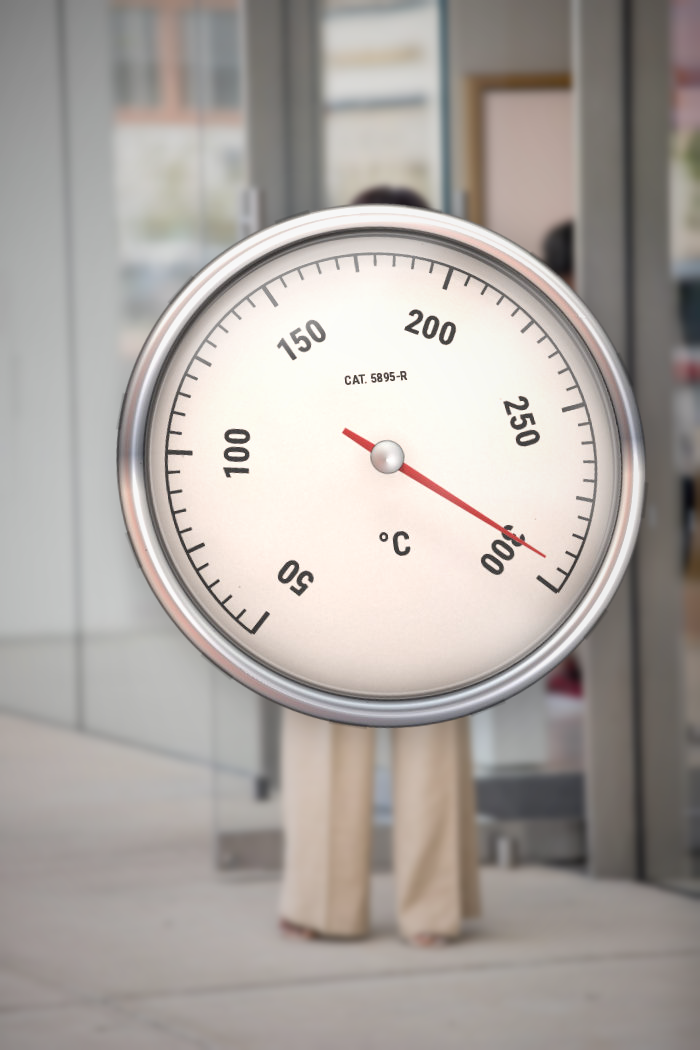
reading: 295,°C
